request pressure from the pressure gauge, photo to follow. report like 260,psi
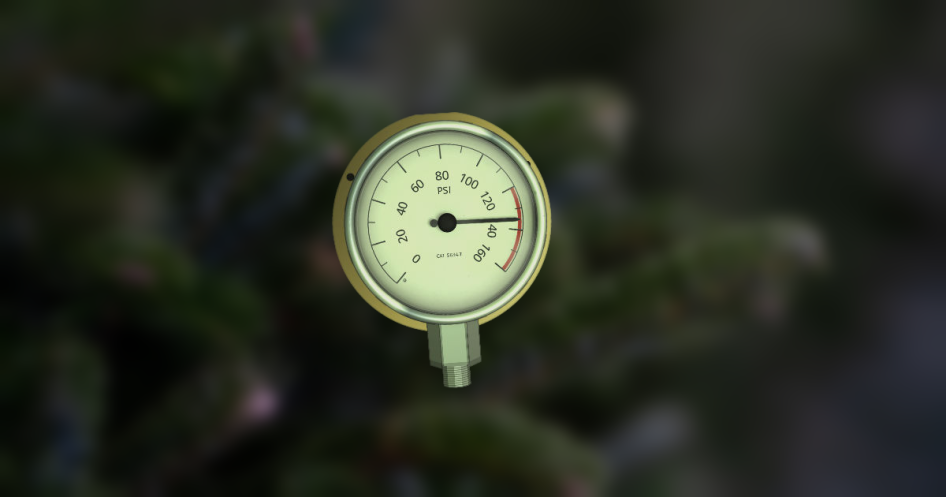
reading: 135,psi
